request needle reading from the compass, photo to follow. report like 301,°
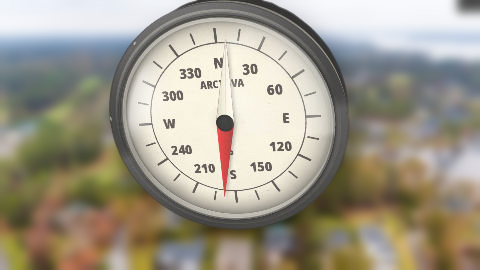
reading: 187.5,°
